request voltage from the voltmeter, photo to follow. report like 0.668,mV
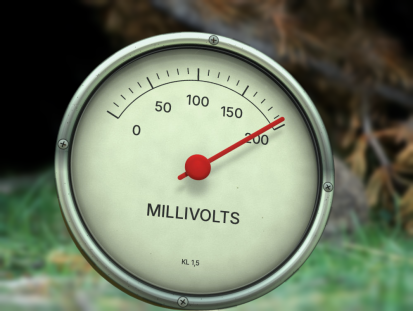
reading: 195,mV
